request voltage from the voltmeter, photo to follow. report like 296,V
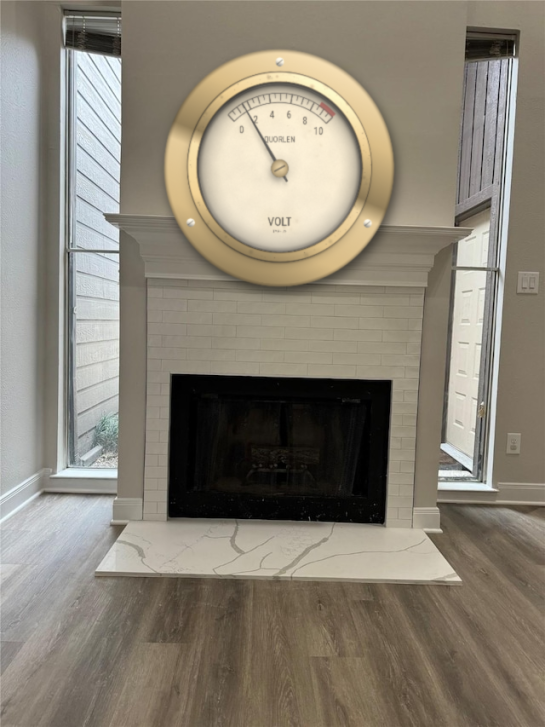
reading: 1.5,V
